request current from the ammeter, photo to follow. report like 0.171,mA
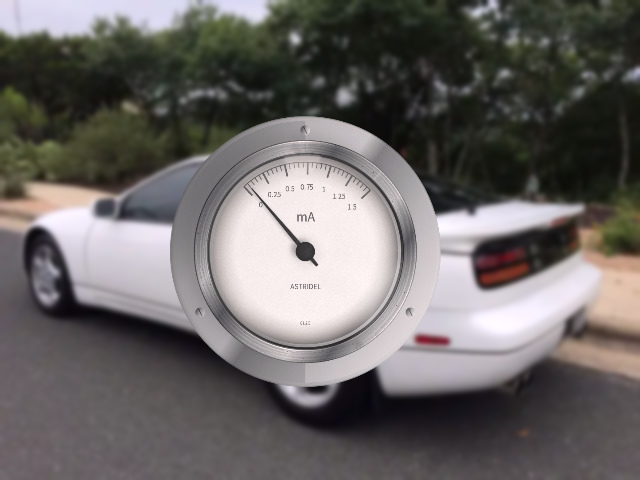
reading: 0.05,mA
